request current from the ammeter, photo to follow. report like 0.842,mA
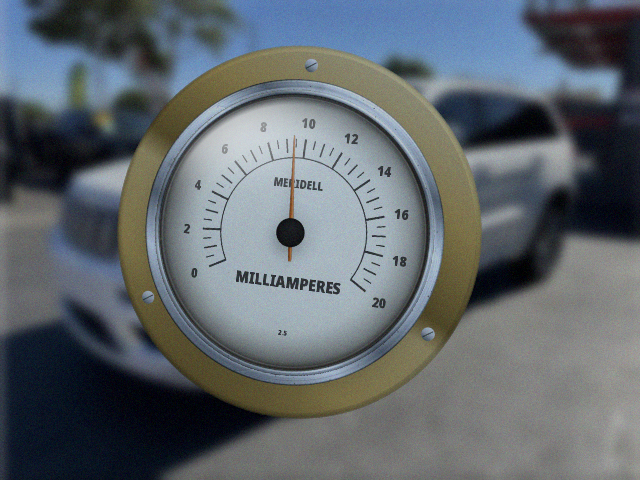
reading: 9.5,mA
